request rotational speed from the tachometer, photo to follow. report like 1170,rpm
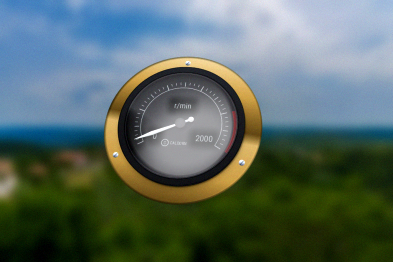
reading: 50,rpm
